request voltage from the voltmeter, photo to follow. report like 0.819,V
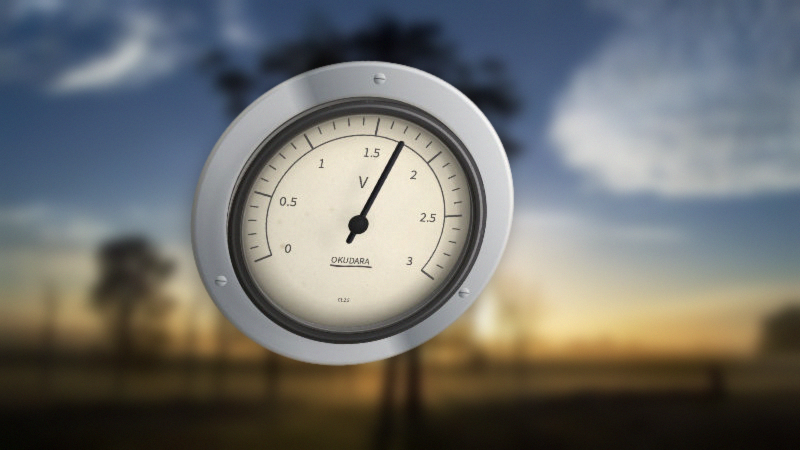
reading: 1.7,V
